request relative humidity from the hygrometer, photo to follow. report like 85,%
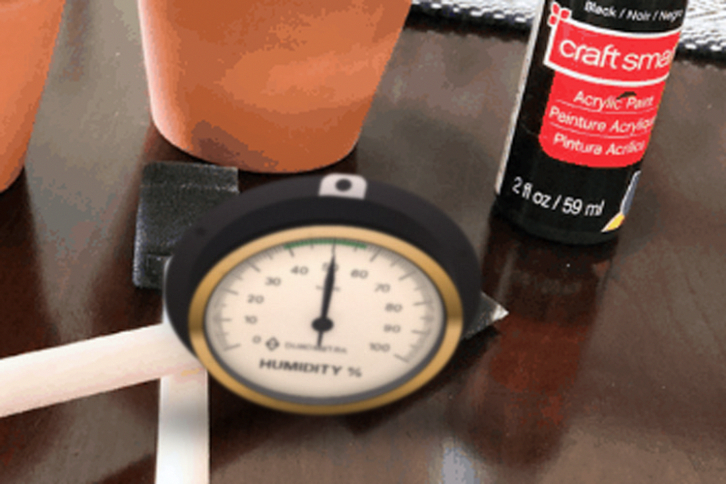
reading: 50,%
